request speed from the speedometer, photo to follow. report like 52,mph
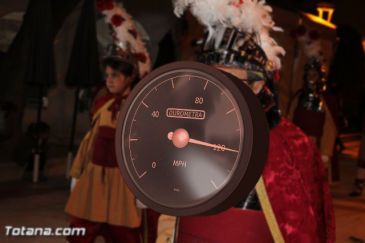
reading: 120,mph
